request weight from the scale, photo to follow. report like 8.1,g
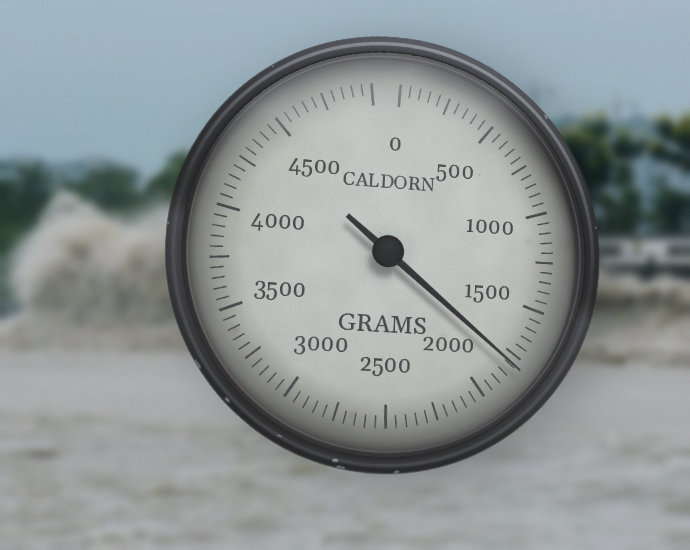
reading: 1800,g
